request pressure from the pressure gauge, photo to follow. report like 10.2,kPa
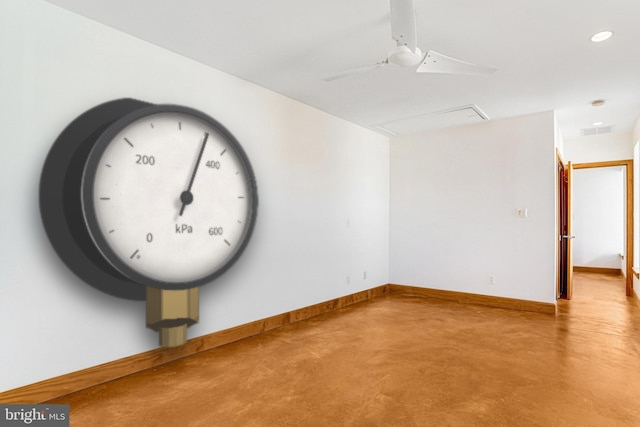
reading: 350,kPa
